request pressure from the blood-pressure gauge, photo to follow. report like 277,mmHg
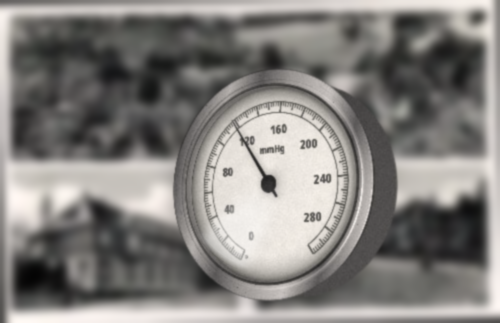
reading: 120,mmHg
